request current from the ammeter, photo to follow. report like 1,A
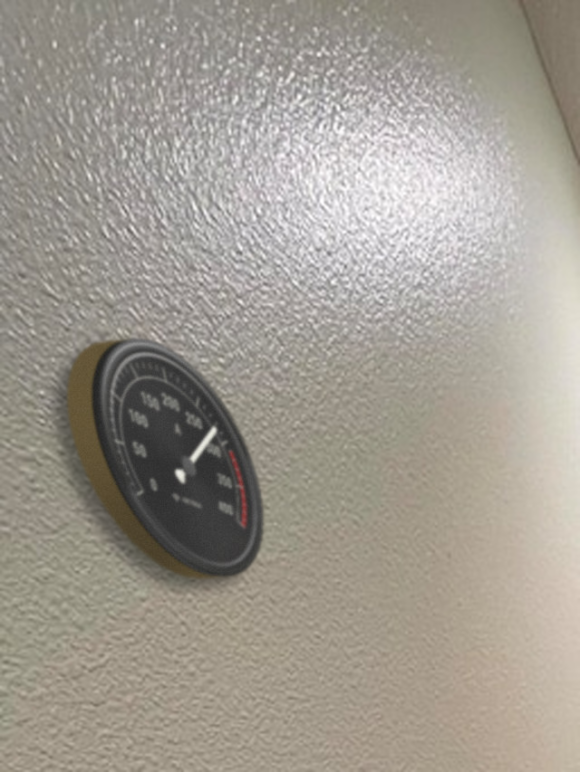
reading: 280,A
